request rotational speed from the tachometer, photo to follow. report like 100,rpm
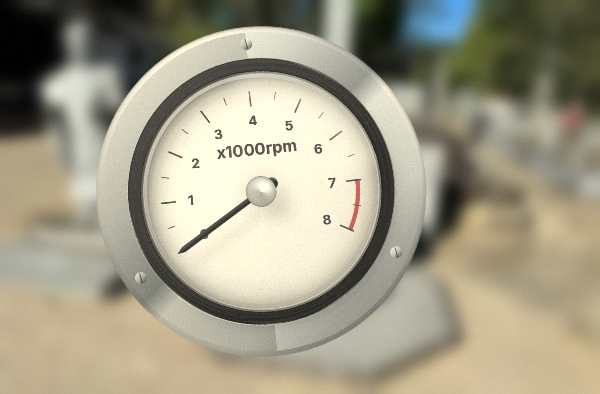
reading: 0,rpm
